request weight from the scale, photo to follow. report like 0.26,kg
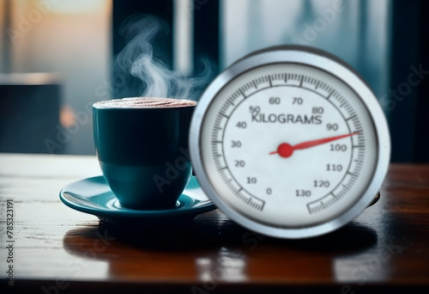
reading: 95,kg
